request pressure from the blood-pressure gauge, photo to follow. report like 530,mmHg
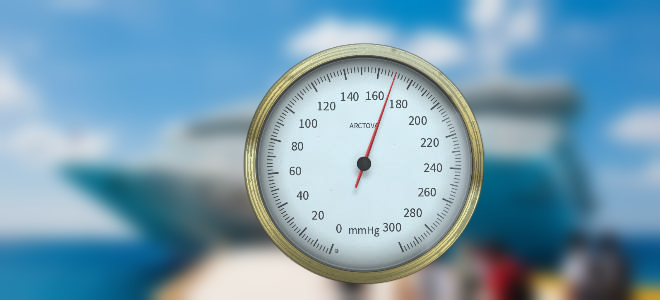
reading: 170,mmHg
